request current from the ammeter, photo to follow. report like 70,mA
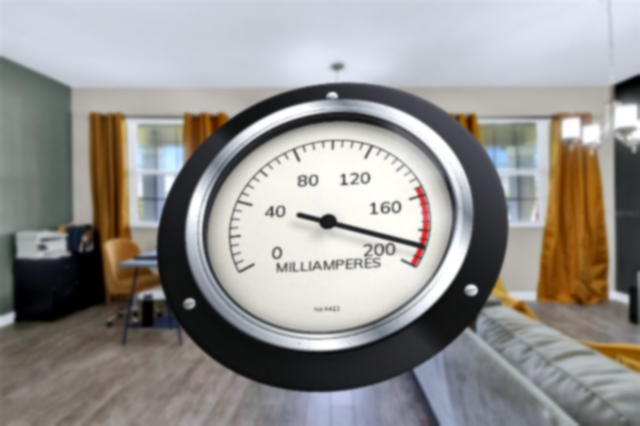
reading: 190,mA
